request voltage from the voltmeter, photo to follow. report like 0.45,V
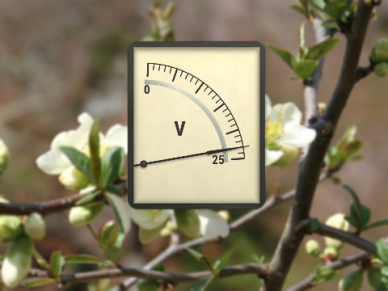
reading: 23,V
